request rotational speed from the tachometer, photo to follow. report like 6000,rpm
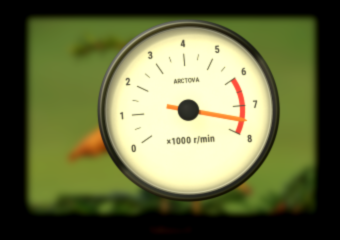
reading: 7500,rpm
